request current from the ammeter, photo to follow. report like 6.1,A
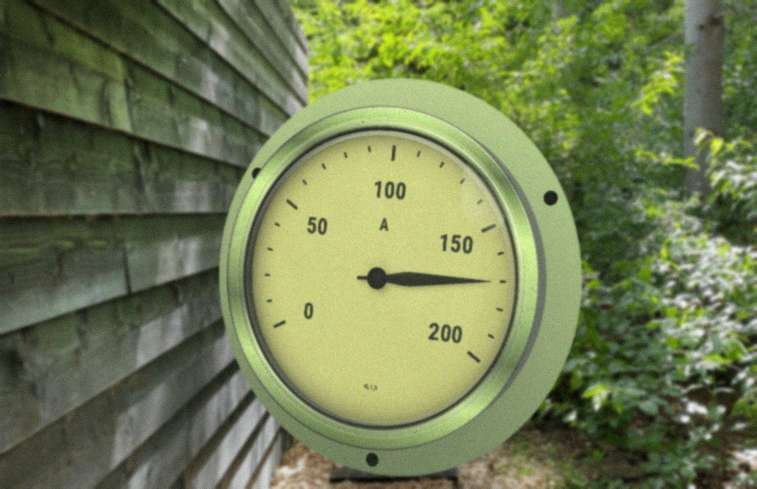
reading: 170,A
